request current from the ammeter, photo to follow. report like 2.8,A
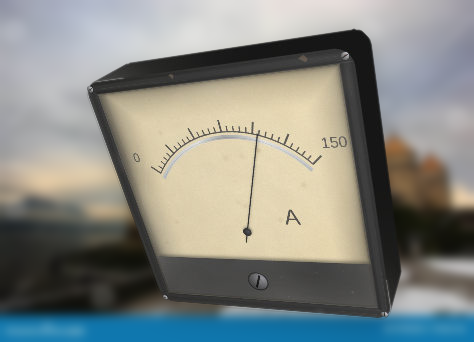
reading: 105,A
